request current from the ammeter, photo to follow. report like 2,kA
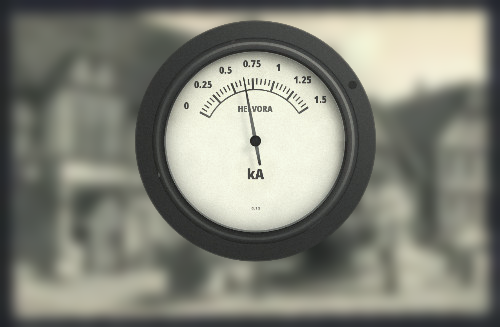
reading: 0.65,kA
